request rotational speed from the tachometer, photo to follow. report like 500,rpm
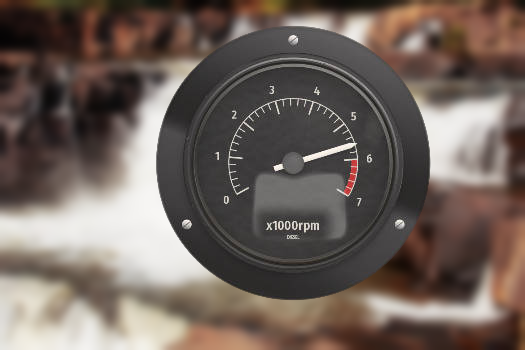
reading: 5600,rpm
